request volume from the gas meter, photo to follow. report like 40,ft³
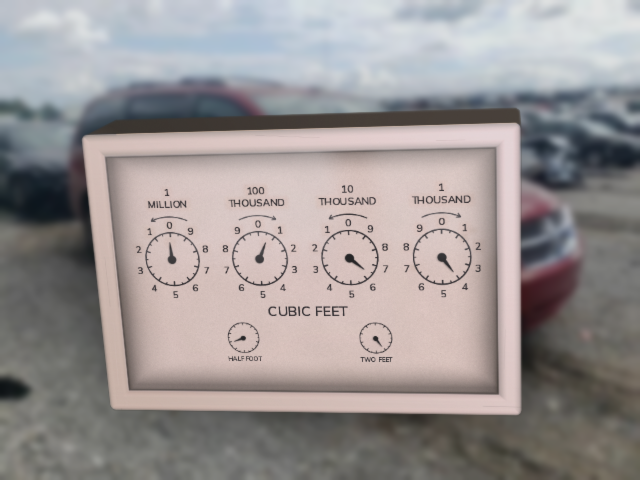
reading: 6400,ft³
